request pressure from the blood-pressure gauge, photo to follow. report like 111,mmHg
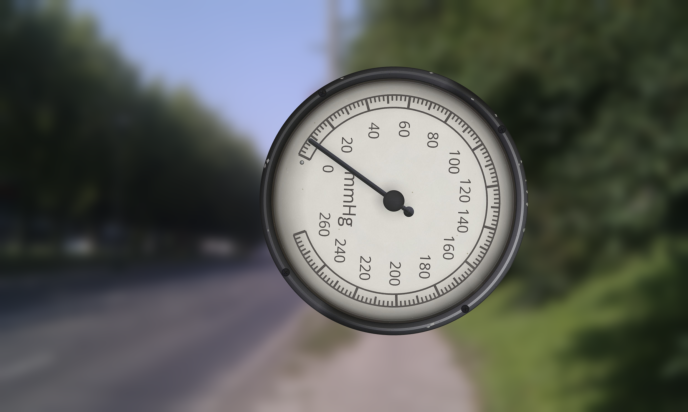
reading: 8,mmHg
